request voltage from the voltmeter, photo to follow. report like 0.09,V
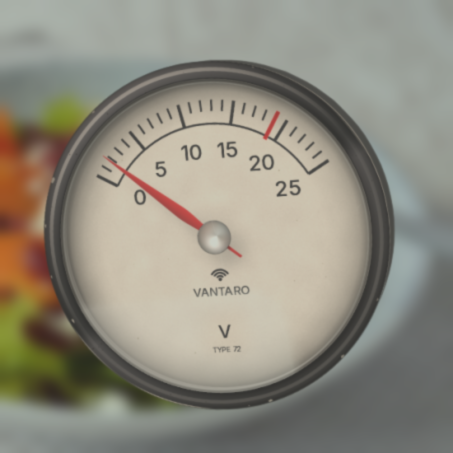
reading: 2,V
